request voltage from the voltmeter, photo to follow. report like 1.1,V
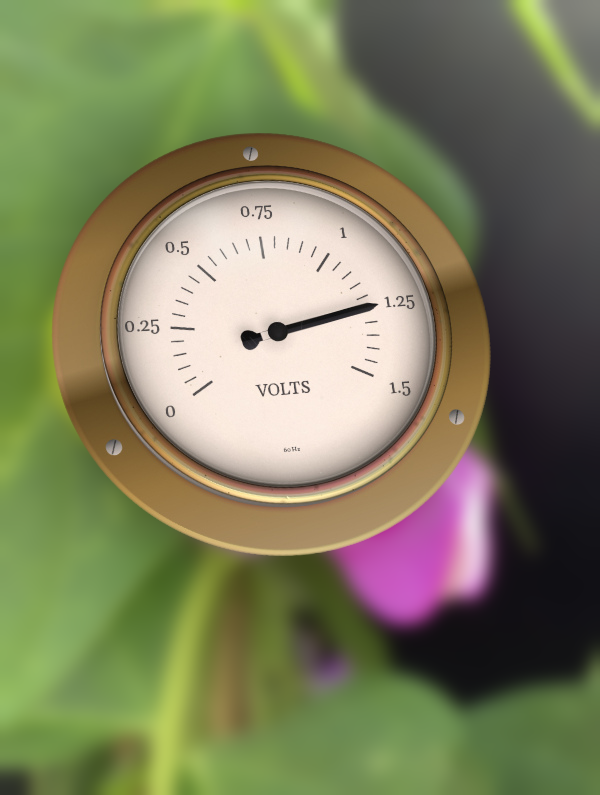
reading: 1.25,V
